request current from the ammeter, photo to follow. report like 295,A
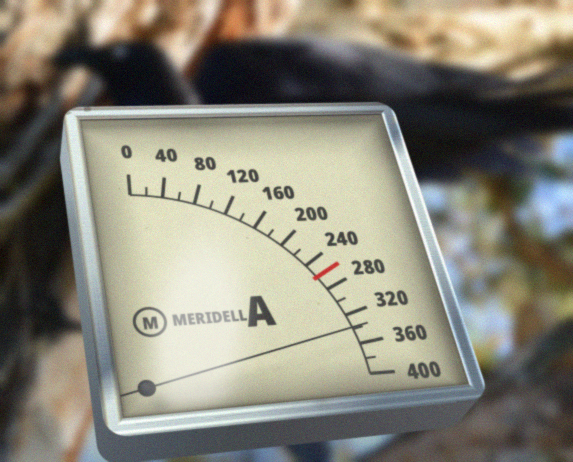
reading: 340,A
